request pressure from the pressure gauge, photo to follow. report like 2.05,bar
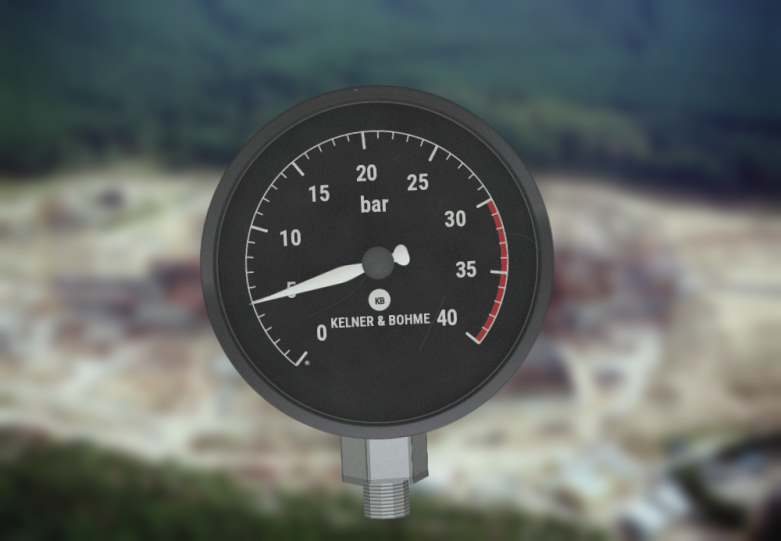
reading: 5,bar
